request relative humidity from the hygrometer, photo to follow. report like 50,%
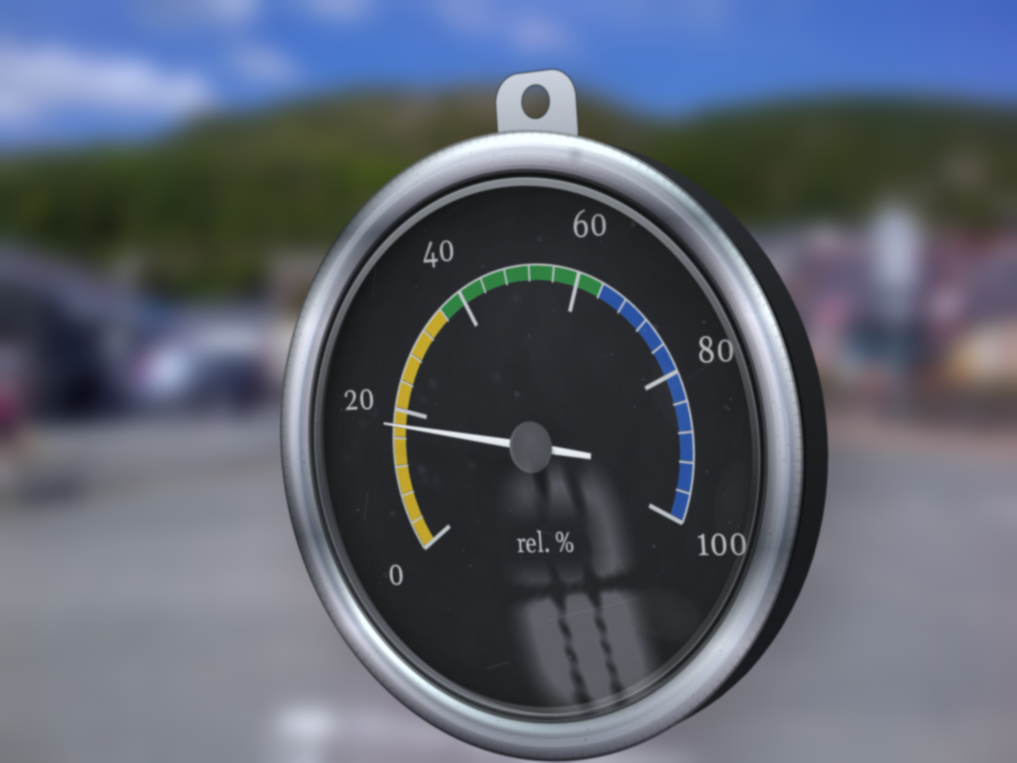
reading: 18,%
